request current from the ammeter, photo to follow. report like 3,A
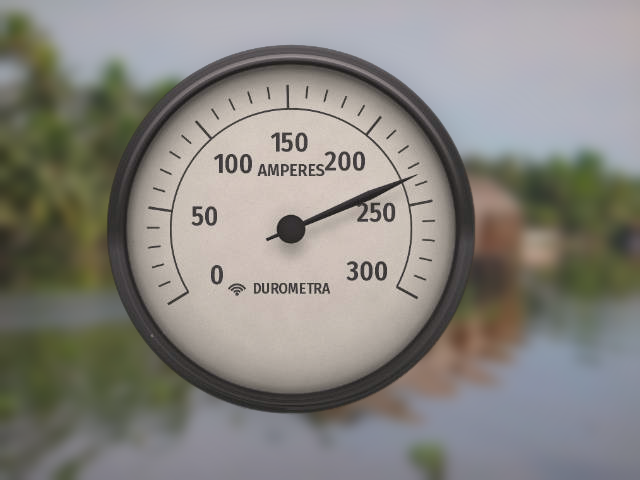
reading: 235,A
